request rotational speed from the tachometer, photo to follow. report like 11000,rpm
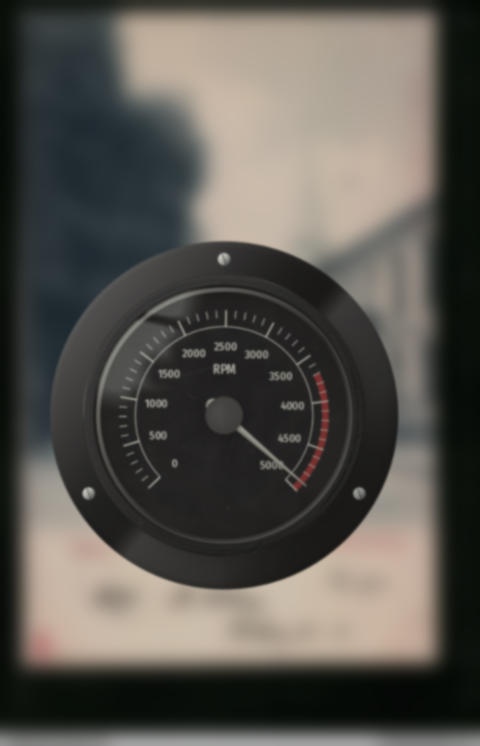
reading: 4900,rpm
